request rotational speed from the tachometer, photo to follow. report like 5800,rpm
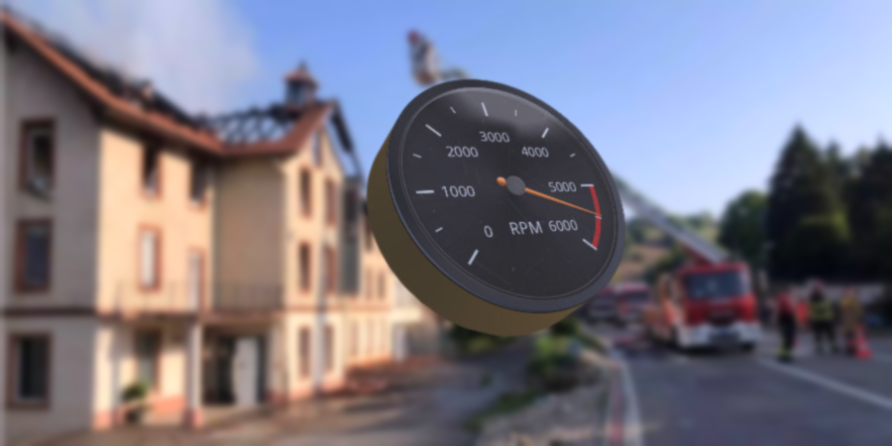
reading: 5500,rpm
